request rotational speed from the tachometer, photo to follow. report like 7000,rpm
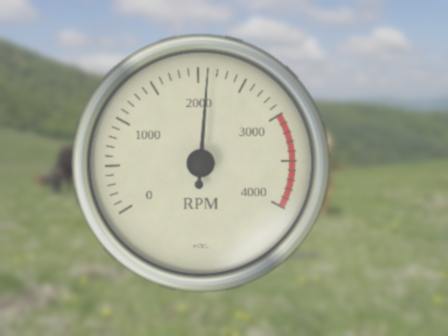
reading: 2100,rpm
